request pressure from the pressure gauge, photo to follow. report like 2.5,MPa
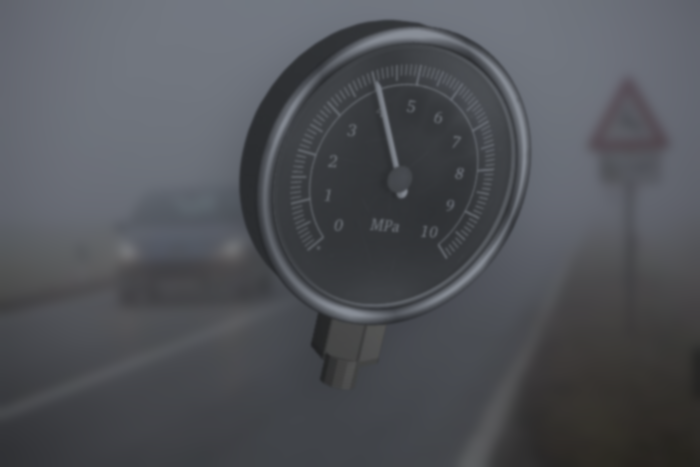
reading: 4,MPa
